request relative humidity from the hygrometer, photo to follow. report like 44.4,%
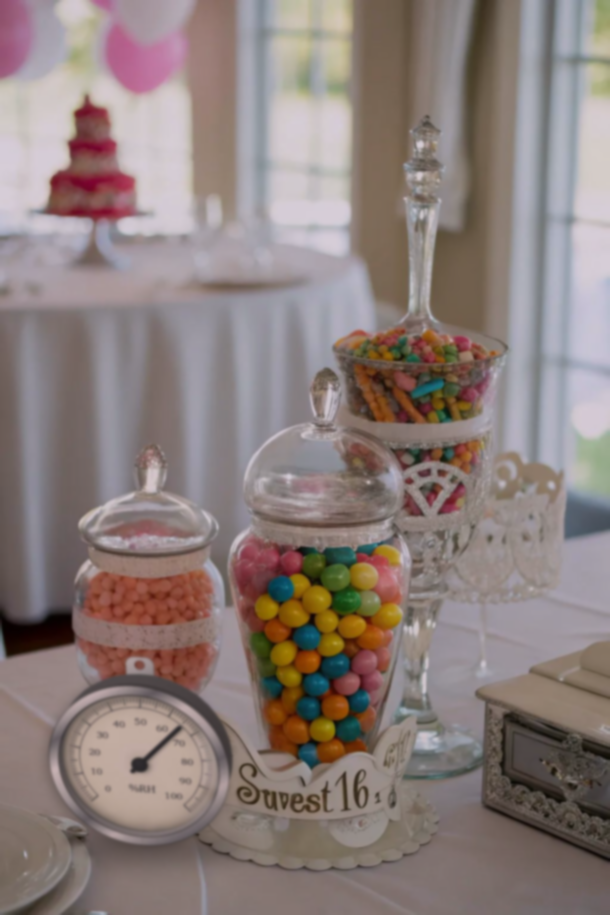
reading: 65,%
